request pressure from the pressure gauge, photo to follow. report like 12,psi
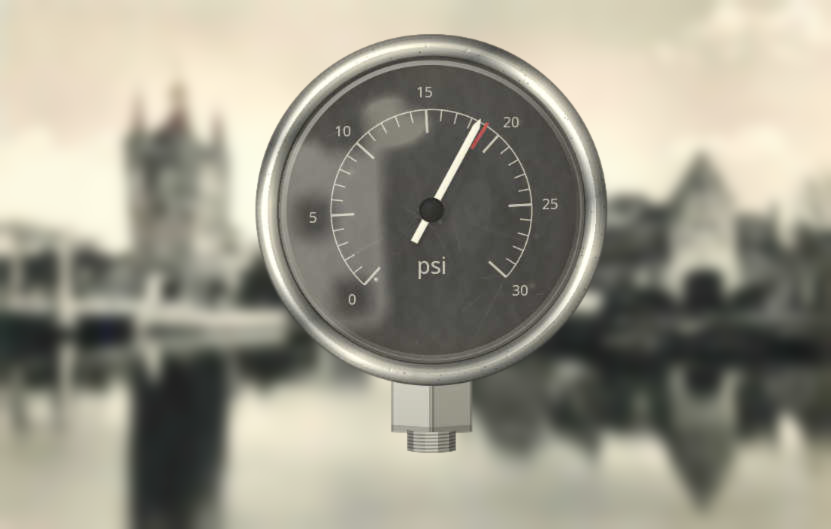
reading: 18.5,psi
